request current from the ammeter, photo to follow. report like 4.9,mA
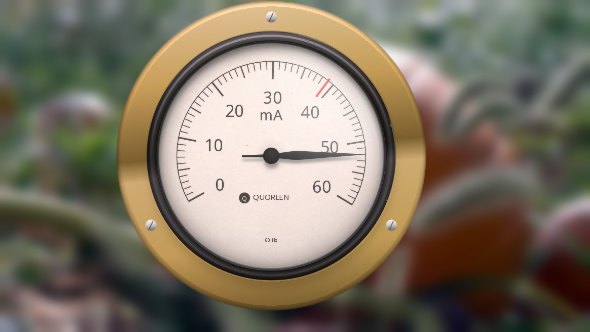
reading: 52,mA
